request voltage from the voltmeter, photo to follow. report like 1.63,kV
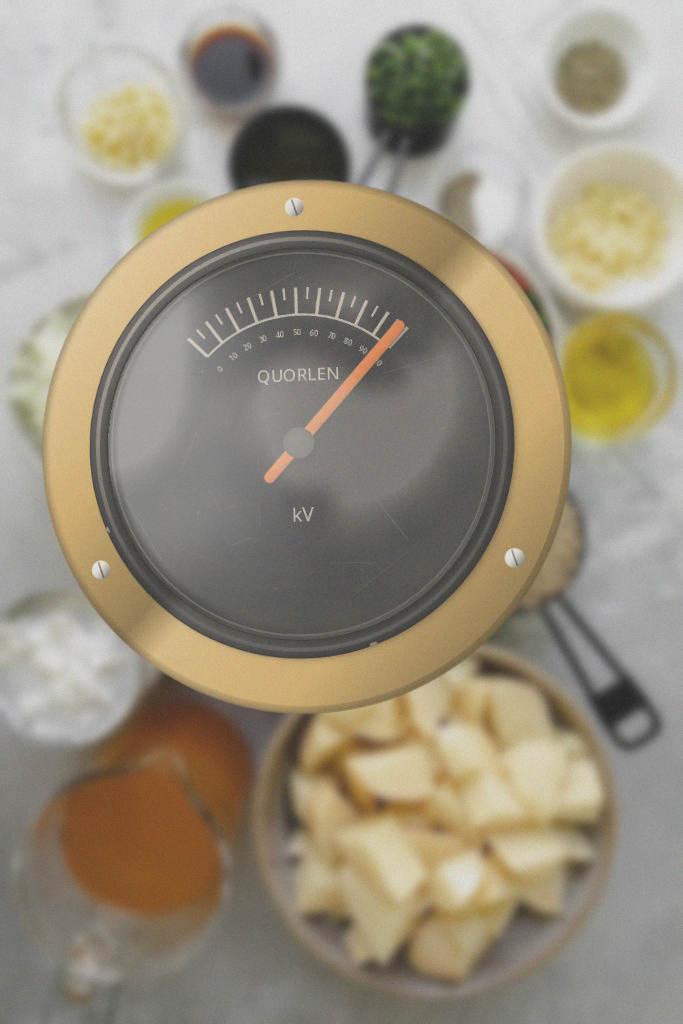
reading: 97.5,kV
